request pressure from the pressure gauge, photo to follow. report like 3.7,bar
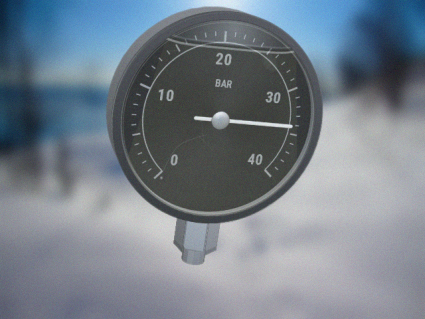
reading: 34,bar
